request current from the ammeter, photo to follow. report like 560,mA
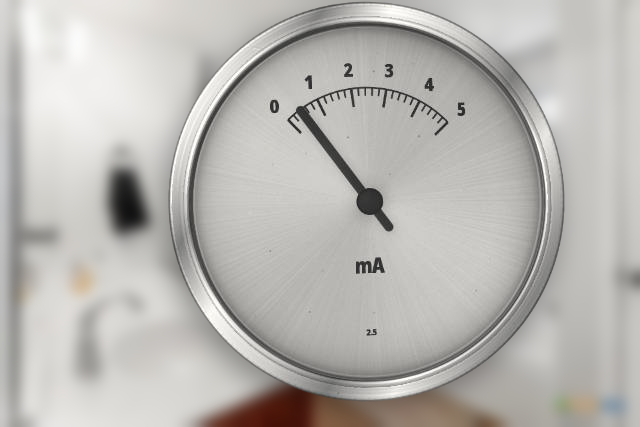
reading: 0.4,mA
